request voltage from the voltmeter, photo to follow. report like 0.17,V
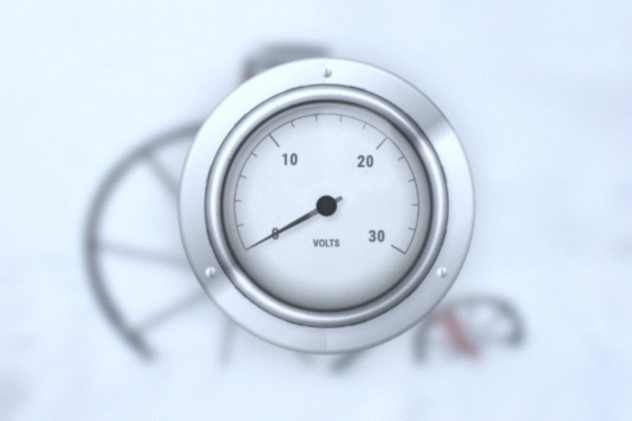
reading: 0,V
